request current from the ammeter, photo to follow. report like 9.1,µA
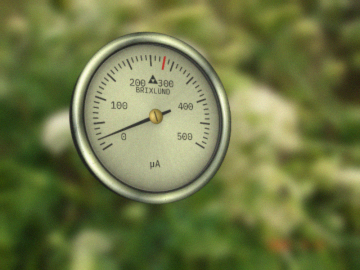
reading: 20,µA
